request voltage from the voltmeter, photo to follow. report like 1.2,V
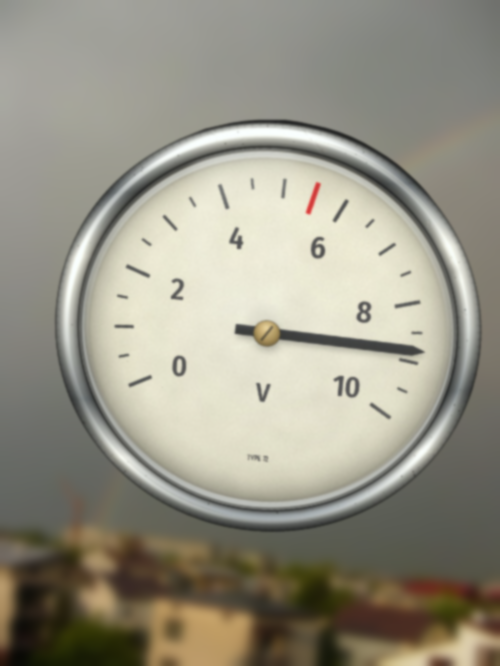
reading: 8.75,V
